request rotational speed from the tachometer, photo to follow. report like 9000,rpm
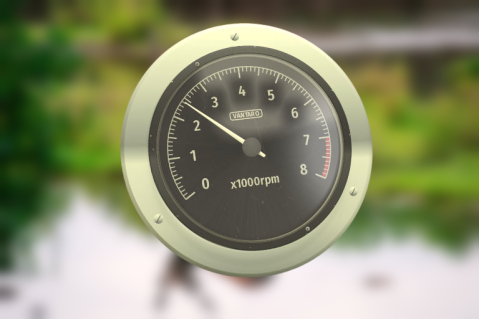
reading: 2400,rpm
